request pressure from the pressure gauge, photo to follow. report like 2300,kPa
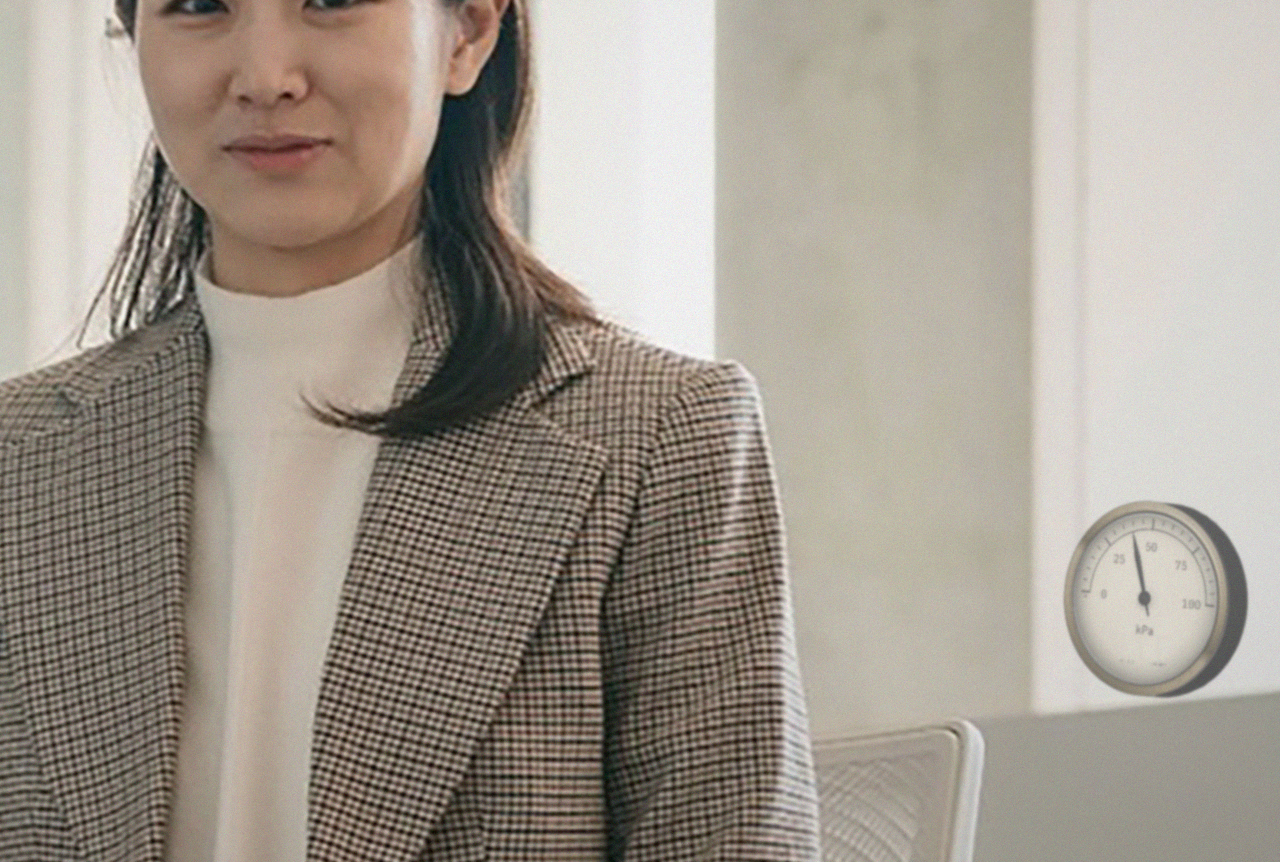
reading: 40,kPa
